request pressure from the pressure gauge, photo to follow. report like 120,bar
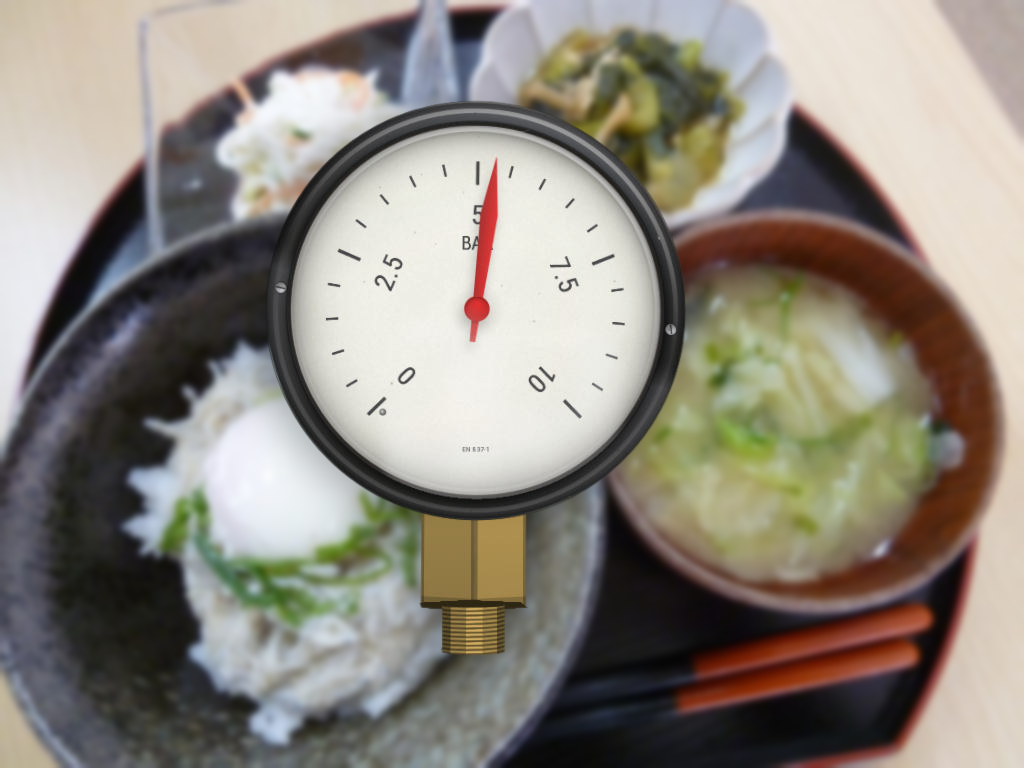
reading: 5.25,bar
